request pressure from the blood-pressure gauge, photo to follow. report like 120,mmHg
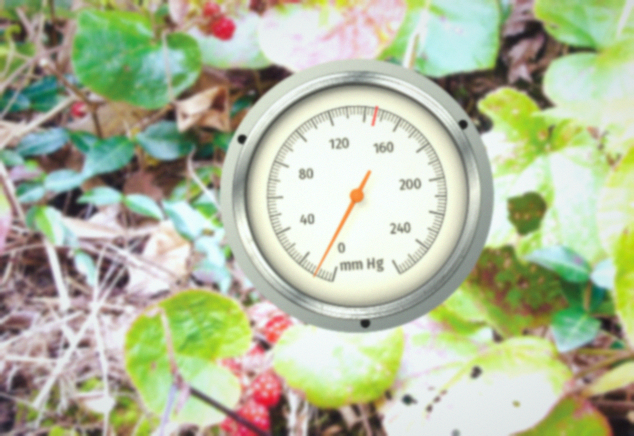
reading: 10,mmHg
